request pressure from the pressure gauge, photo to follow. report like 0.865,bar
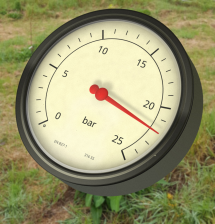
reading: 22,bar
